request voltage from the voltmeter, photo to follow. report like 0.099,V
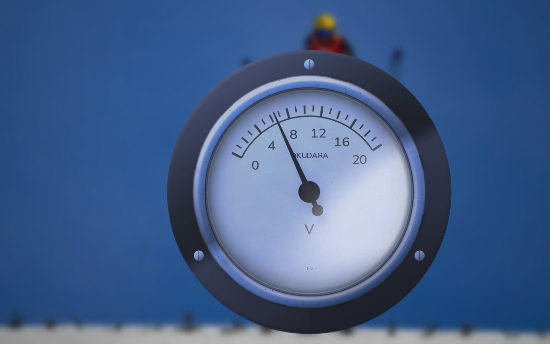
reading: 6.5,V
